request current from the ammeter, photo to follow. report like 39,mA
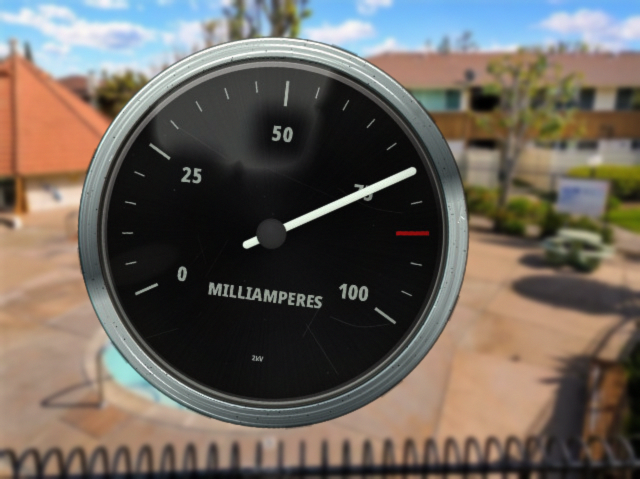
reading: 75,mA
